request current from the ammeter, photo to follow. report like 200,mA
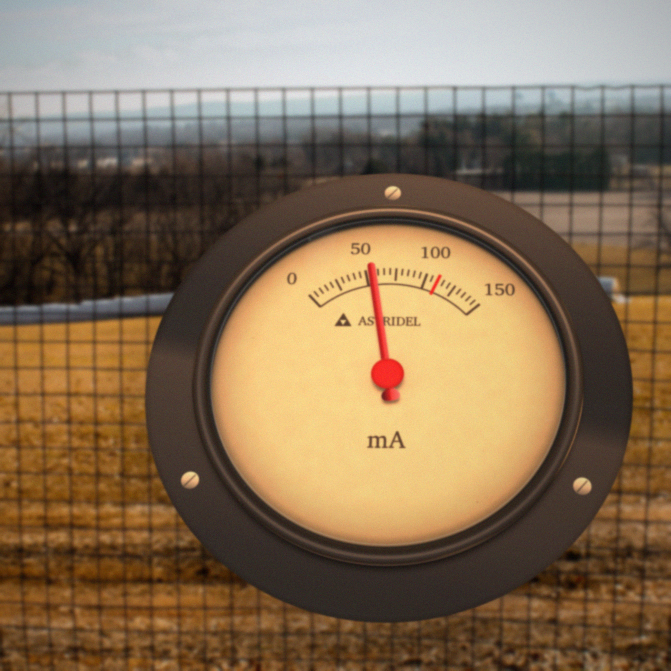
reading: 55,mA
